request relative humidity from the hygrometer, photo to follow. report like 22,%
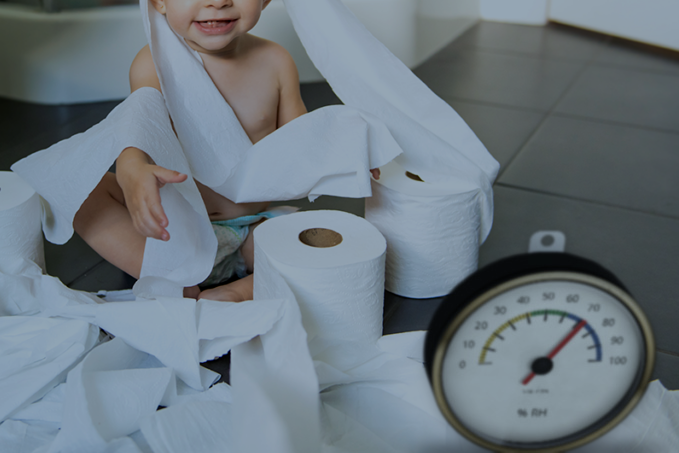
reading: 70,%
